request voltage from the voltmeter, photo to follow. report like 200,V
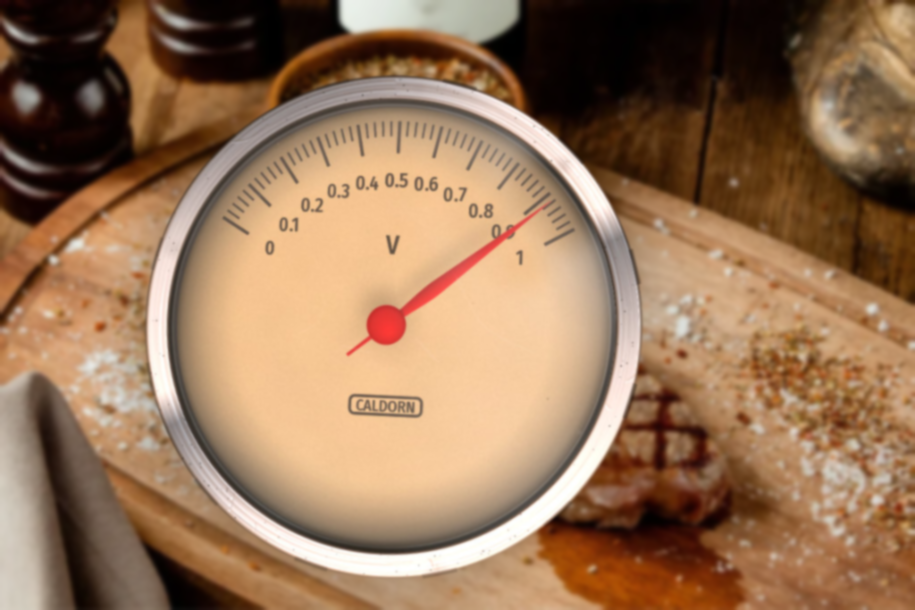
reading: 0.92,V
